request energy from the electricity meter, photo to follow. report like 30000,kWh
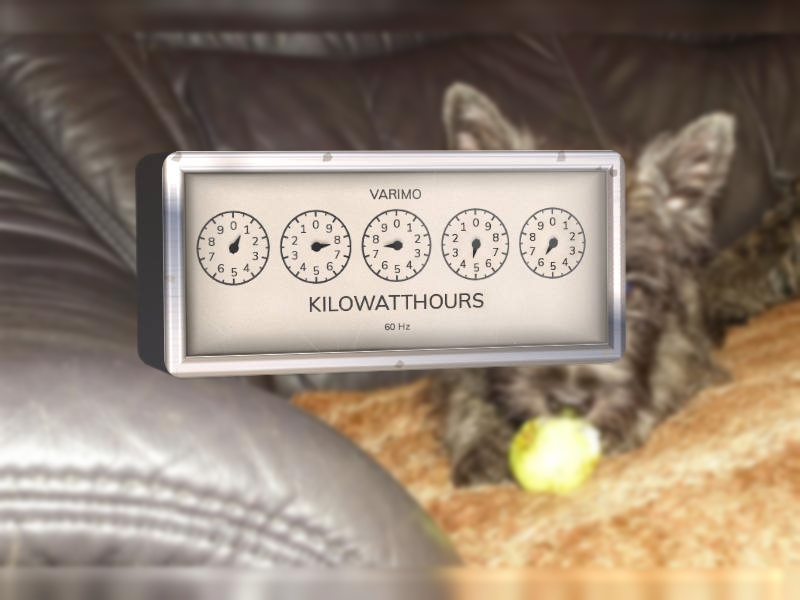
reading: 7746,kWh
